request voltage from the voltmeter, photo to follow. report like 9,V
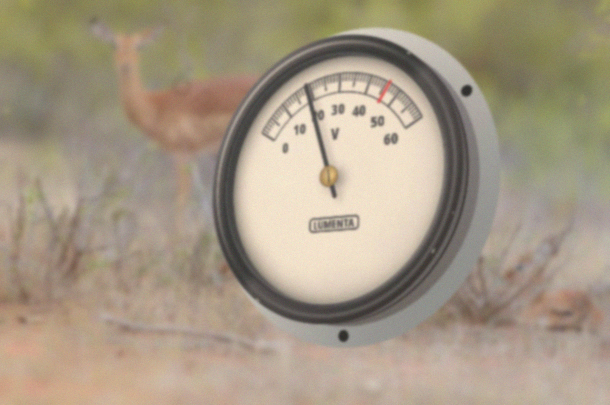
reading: 20,V
